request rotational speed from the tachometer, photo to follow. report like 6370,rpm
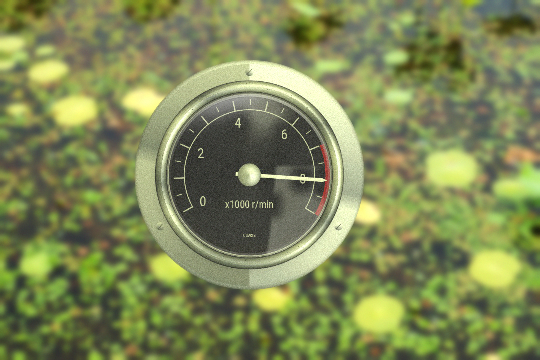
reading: 8000,rpm
